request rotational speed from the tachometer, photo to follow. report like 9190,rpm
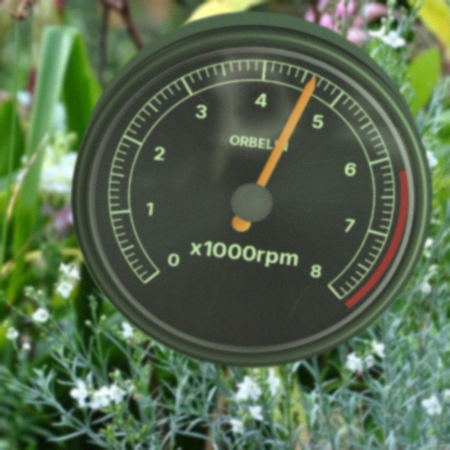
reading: 4600,rpm
